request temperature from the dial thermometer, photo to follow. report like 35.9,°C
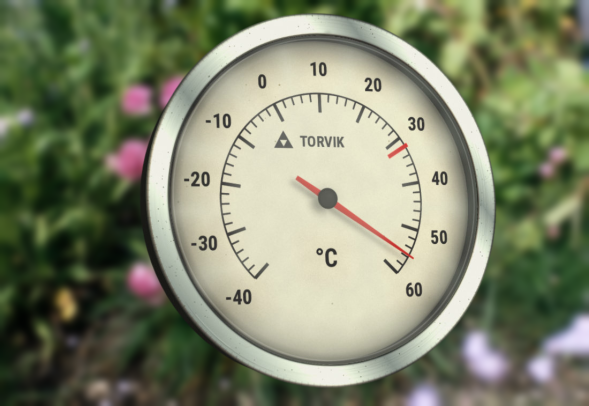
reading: 56,°C
